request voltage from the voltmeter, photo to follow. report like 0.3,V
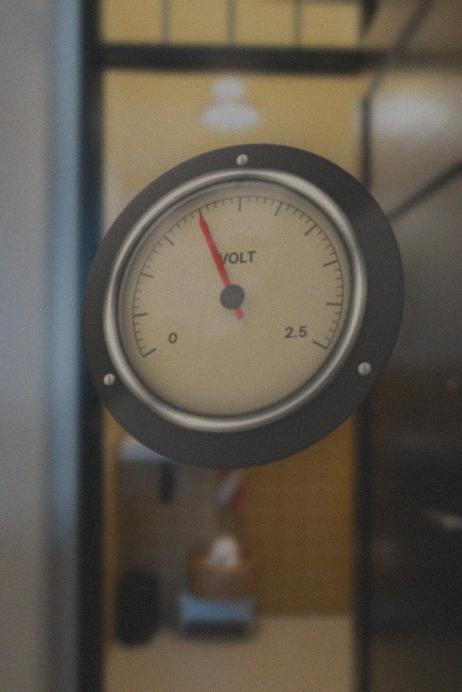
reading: 1,V
